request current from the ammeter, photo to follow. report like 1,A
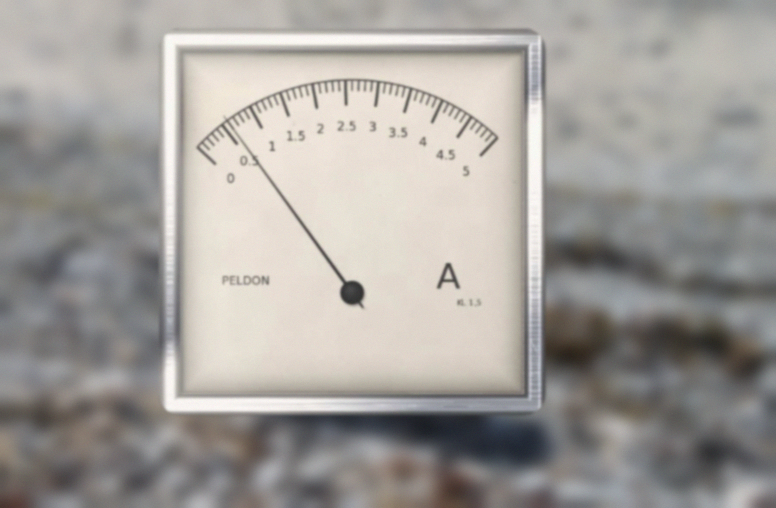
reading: 0.6,A
